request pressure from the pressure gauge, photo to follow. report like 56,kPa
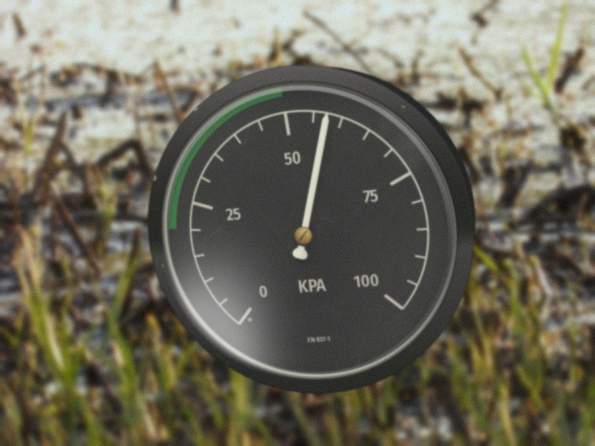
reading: 57.5,kPa
